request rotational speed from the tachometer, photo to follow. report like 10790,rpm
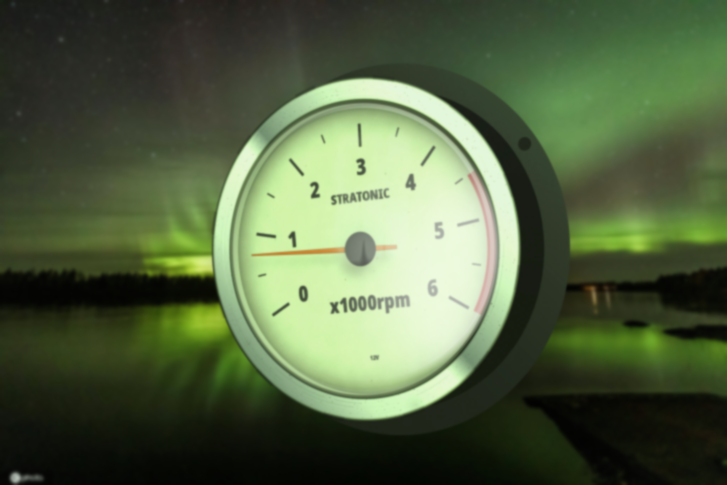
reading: 750,rpm
